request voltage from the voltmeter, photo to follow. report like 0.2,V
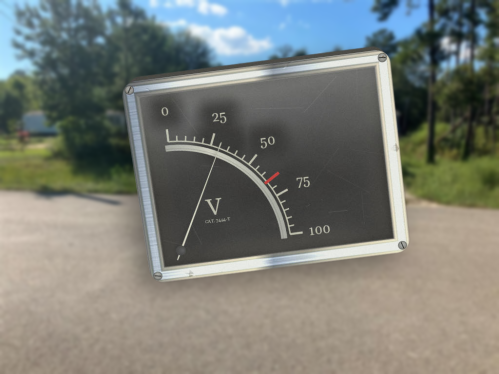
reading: 30,V
